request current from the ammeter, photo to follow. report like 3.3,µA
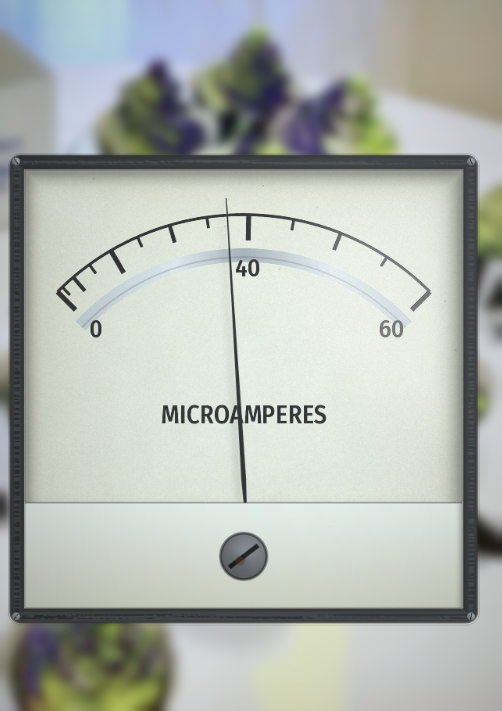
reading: 37.5,µA
